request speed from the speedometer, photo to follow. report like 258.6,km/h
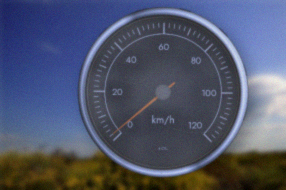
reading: 2,km/h
